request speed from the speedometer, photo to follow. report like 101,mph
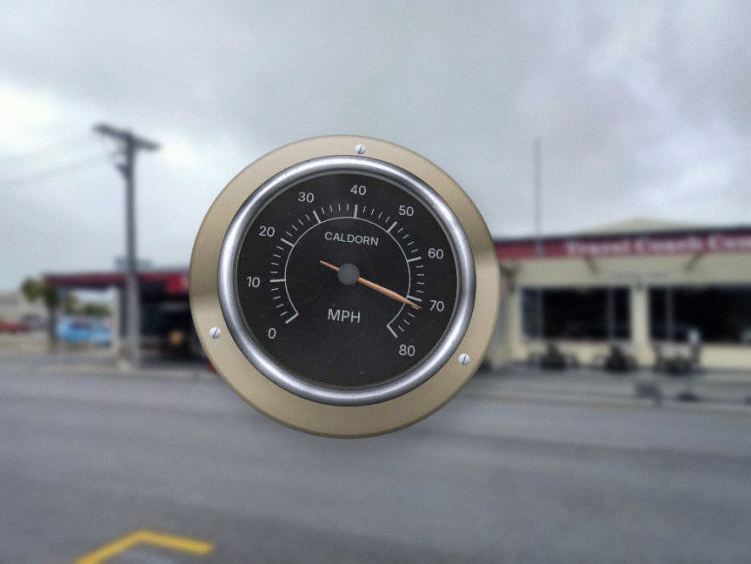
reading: 72,mph
